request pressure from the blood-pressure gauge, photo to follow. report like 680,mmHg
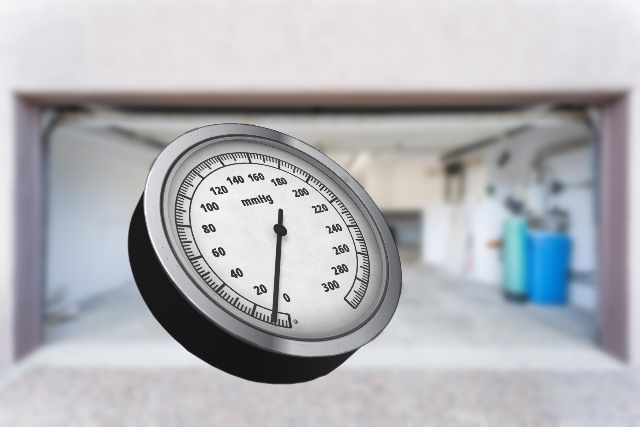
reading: 10,mmHg
